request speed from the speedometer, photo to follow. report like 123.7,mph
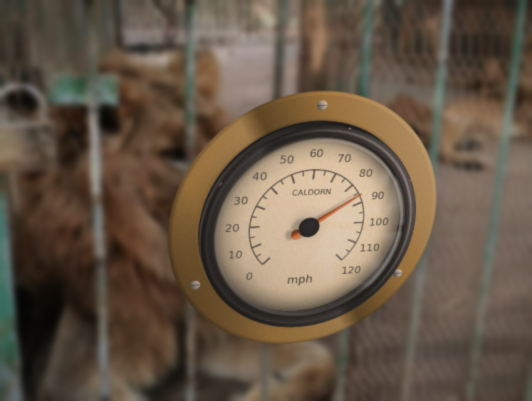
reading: 85,mph
